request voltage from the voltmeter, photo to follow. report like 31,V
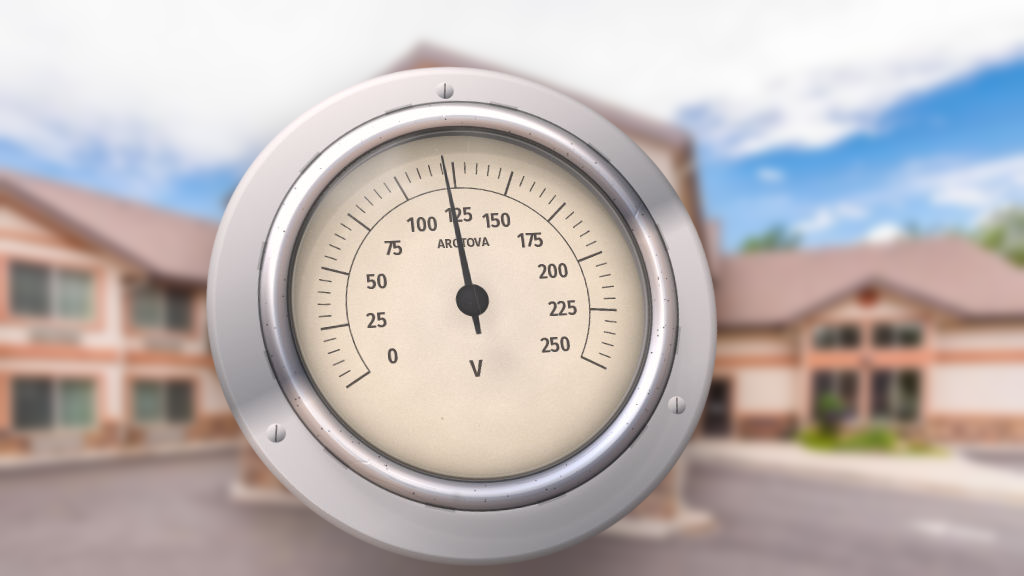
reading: 120,V
